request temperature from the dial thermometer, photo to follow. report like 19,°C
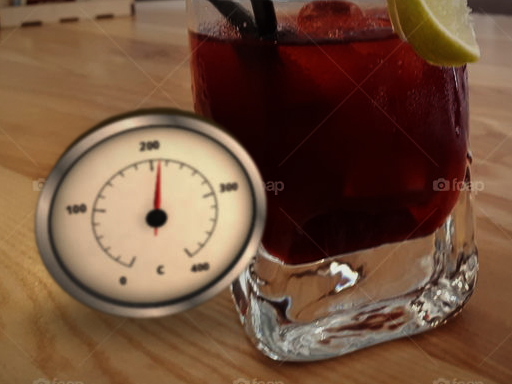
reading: 210,°C
